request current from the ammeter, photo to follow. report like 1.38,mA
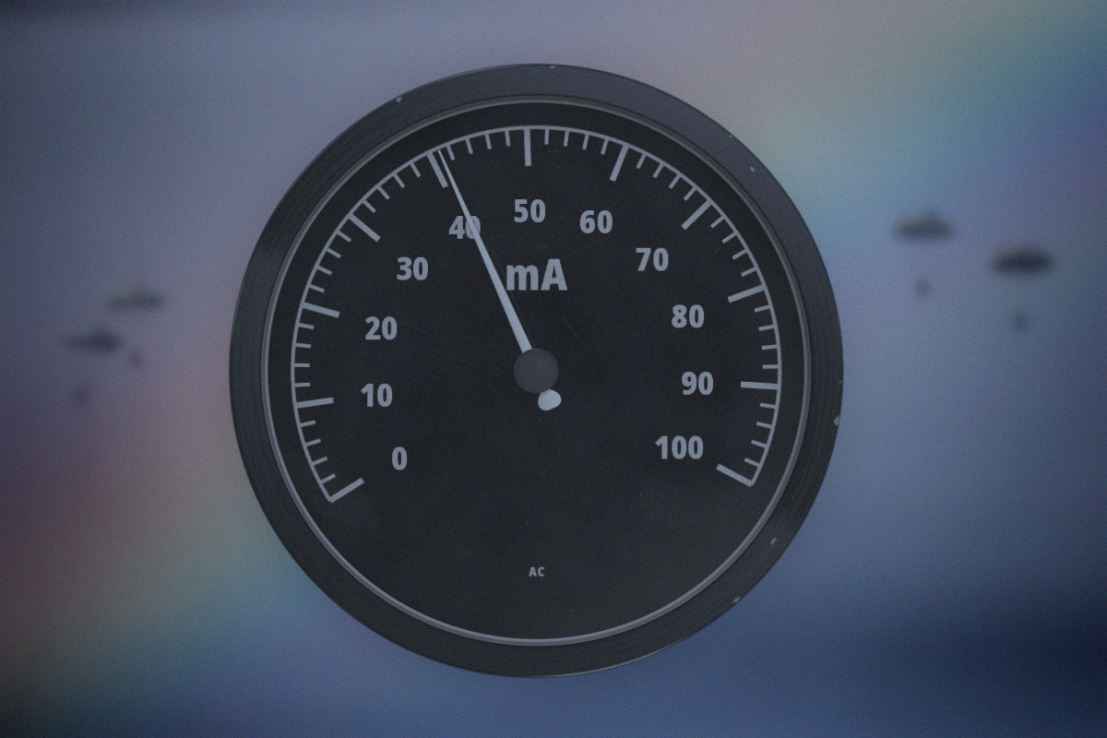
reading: 41,mA
